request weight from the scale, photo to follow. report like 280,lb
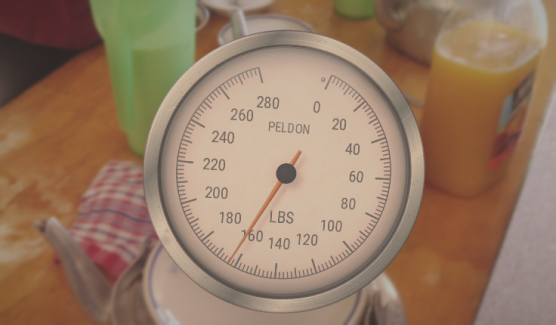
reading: 164,lb
